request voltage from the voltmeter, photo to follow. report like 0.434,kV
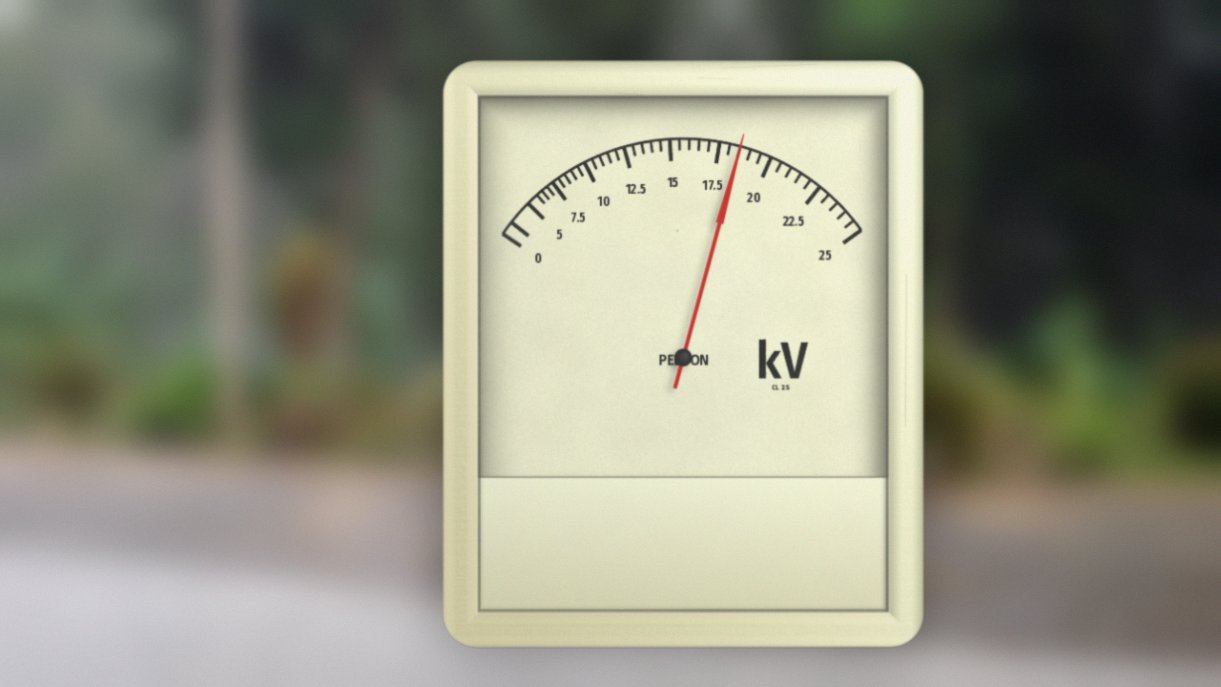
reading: 18.5,kV
